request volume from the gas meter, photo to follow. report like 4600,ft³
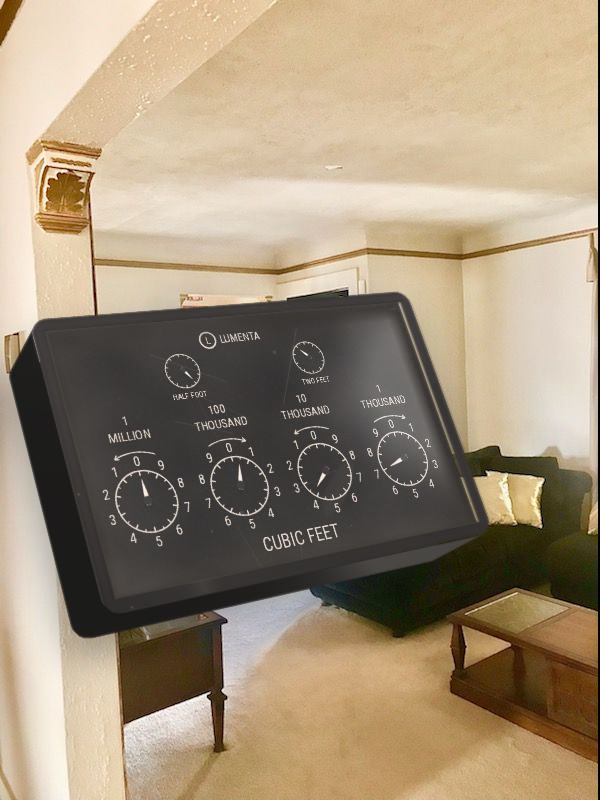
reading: 3700,ft³
